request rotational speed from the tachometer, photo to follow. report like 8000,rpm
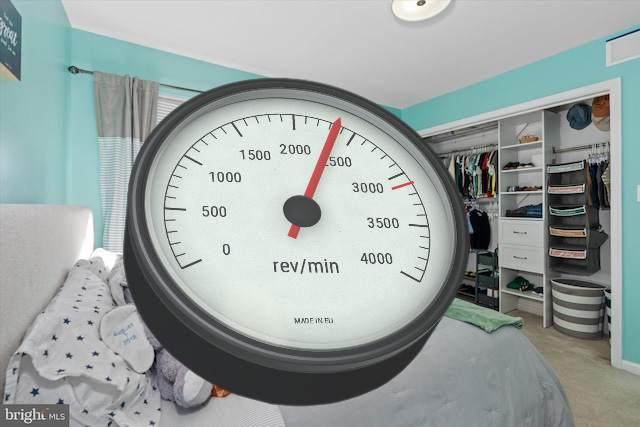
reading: 2350,rpm
